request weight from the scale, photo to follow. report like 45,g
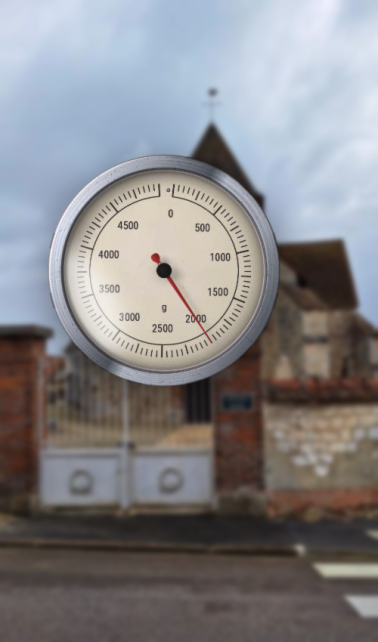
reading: 2000,g
